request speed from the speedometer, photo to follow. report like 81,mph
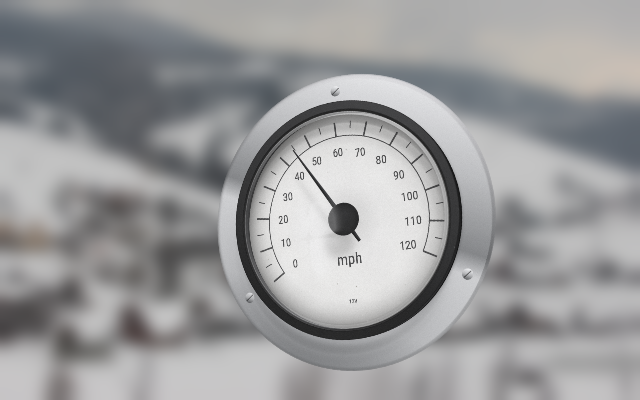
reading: 45,mph
